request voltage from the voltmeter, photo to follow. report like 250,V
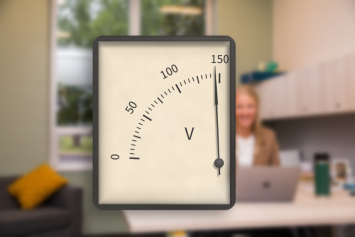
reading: 145,V
